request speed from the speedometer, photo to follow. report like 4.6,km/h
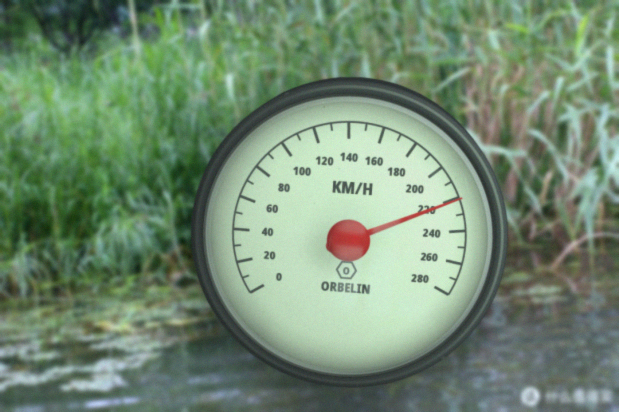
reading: 220,km/h
